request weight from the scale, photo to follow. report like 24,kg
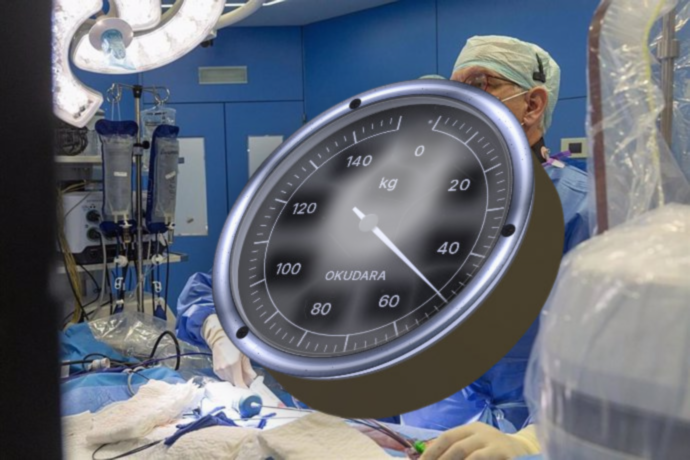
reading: 50,kg
